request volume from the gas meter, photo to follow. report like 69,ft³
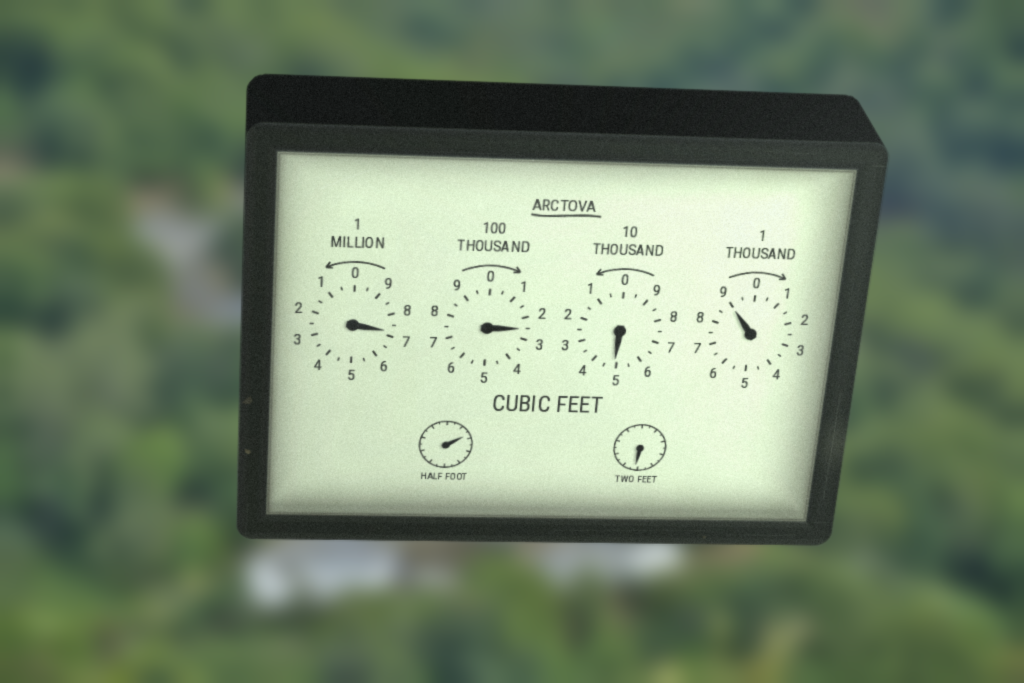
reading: 724900,ft³
